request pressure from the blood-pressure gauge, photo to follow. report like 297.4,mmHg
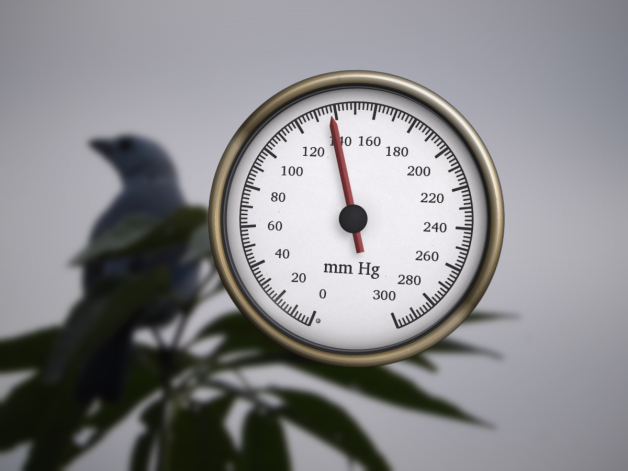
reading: 138,mmHg
